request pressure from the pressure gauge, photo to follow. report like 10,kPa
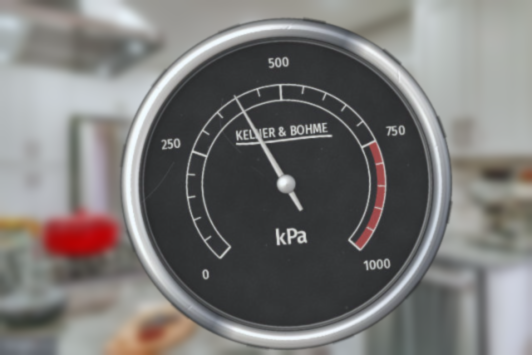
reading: 400,kPa
